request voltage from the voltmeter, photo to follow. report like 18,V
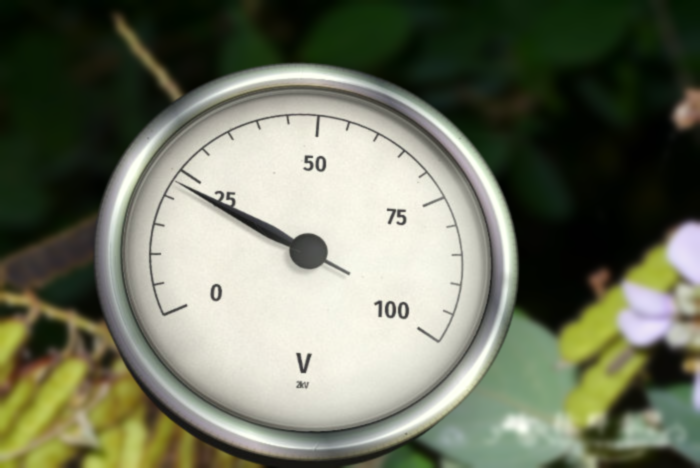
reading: 22.5,V
